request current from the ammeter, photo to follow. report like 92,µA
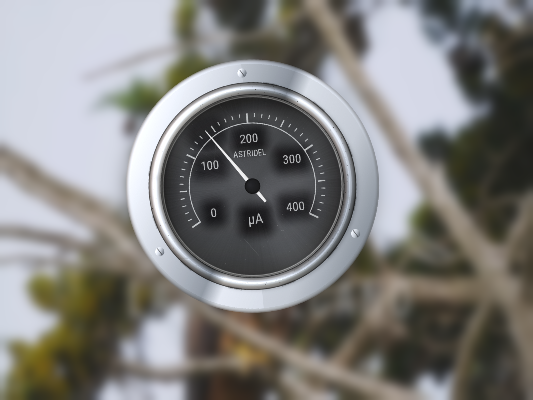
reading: 140,µA
